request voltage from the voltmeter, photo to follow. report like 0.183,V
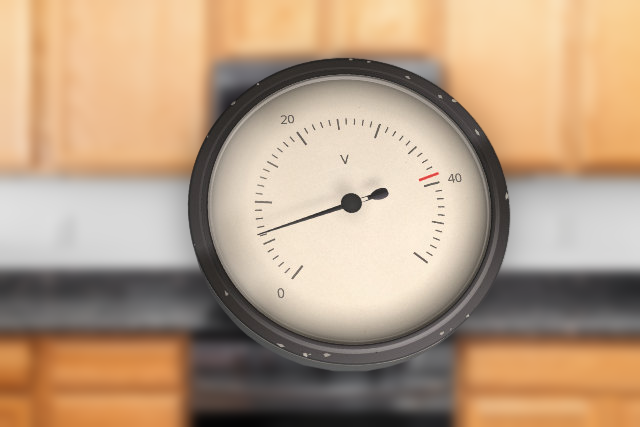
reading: 6,V
